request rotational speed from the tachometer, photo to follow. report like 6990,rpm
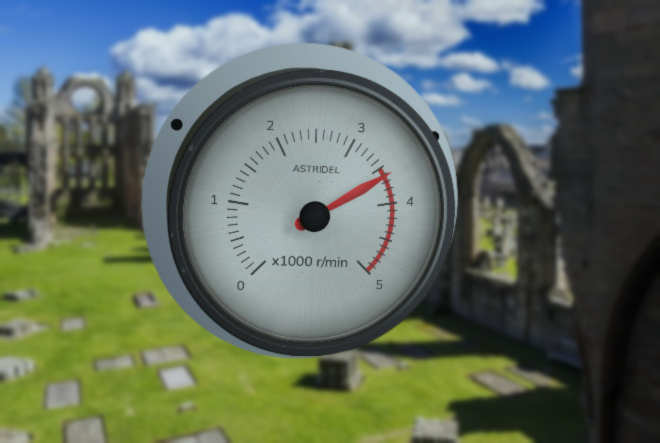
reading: 3600,rpm
